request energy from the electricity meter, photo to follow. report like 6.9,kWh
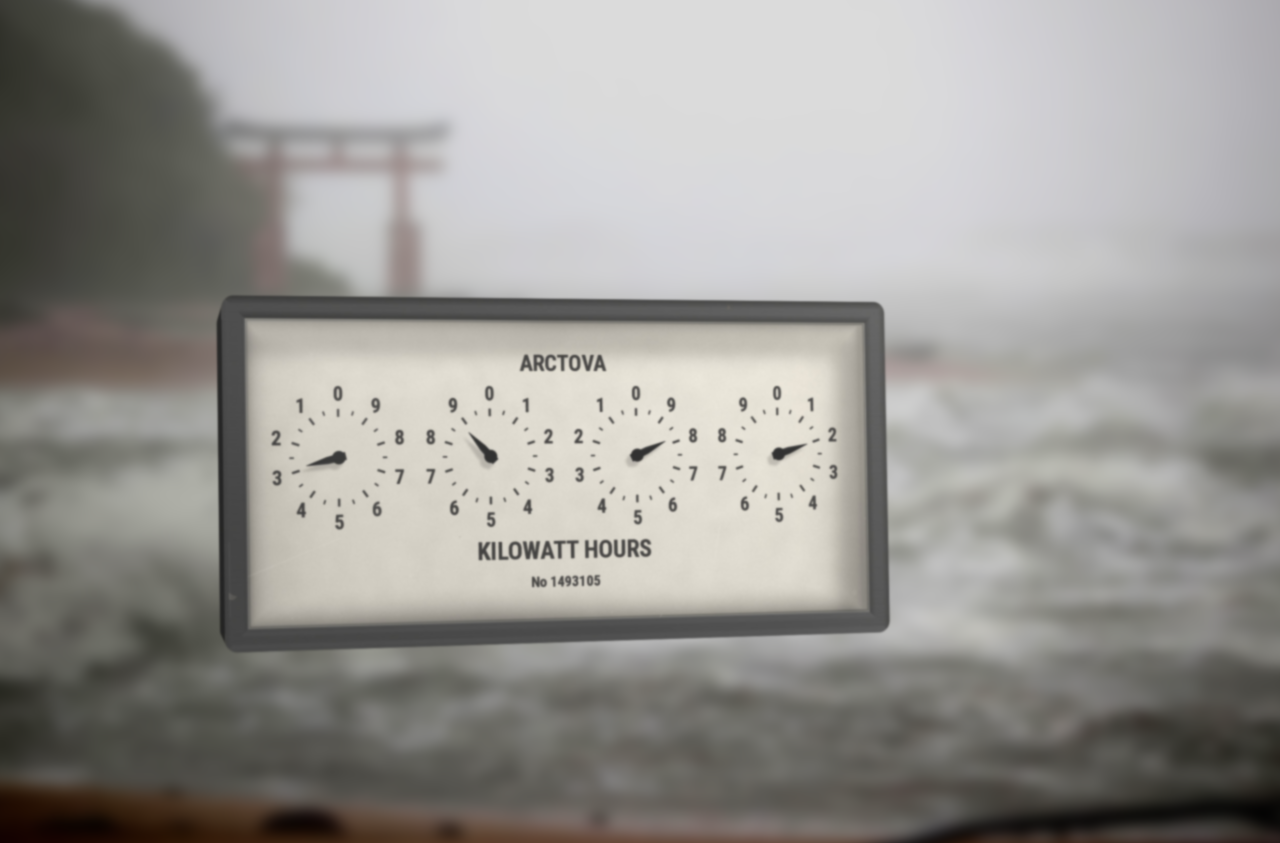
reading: 2882,kWh
